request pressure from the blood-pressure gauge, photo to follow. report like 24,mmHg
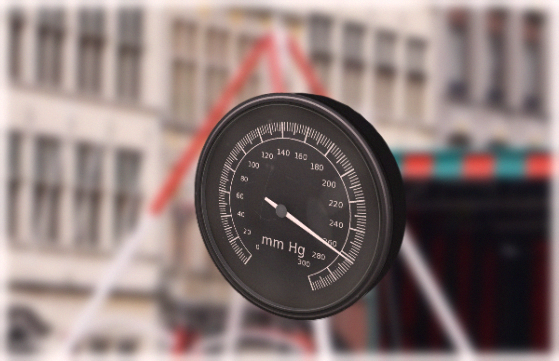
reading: 260,mmHg
